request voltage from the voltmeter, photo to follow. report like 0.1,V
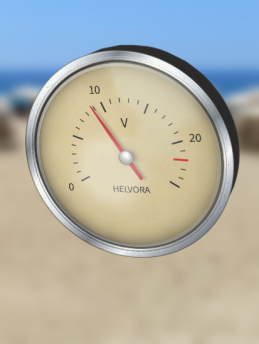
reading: 9,V
